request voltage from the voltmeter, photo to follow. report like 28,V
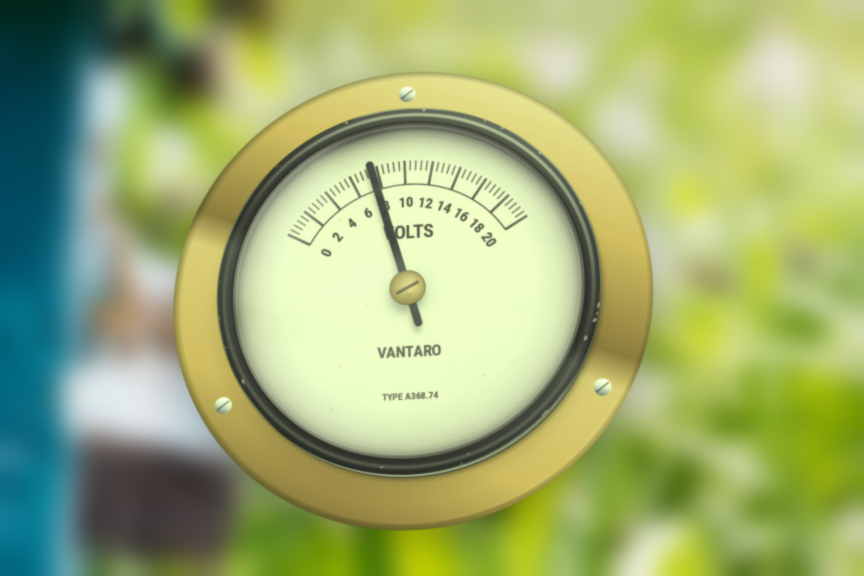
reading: 7.6,V
